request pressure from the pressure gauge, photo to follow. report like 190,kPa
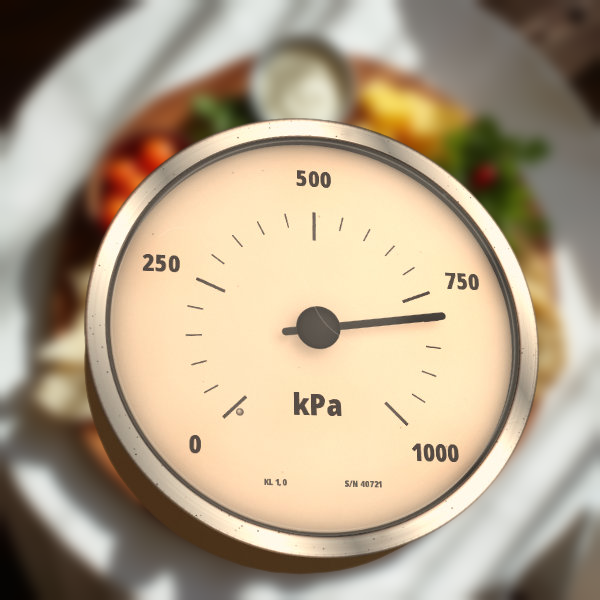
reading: 800,kPa
